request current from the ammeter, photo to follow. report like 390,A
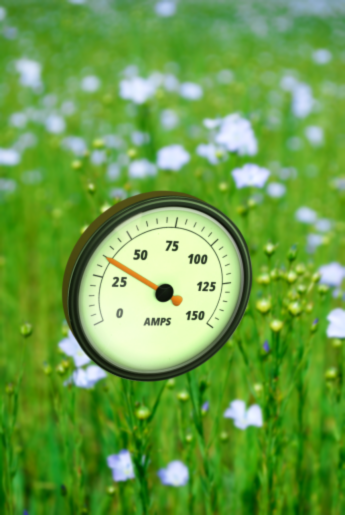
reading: 35,A
